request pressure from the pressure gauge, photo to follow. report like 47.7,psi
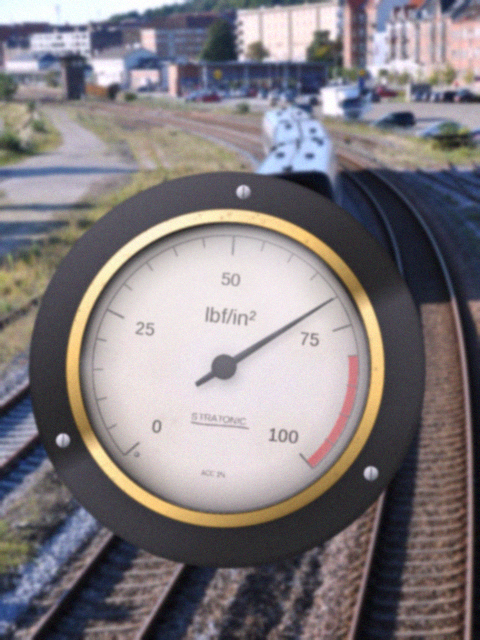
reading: 70,psi
